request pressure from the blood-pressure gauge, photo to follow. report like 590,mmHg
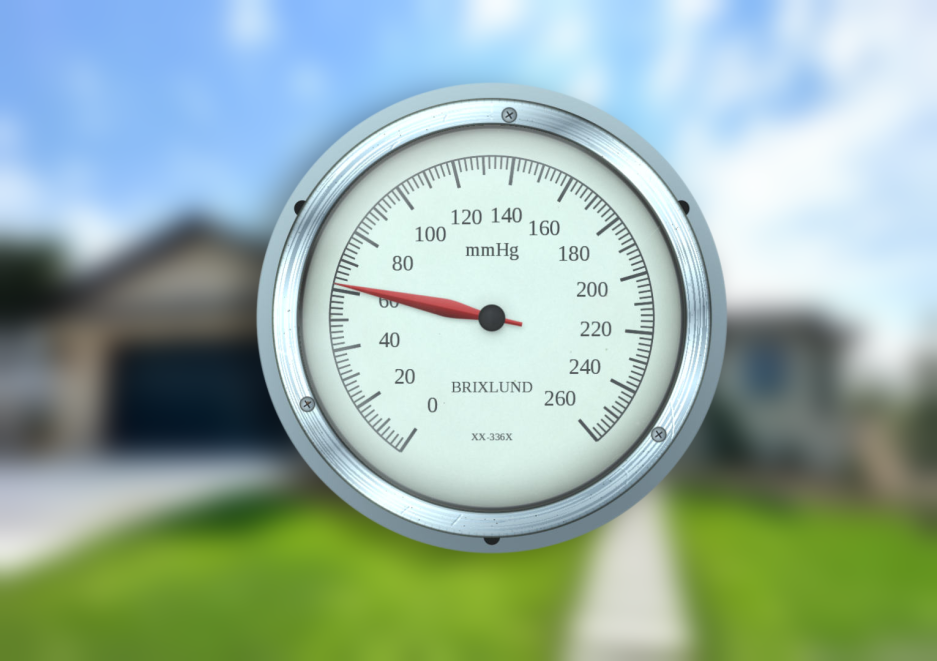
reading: 62,mmHg
